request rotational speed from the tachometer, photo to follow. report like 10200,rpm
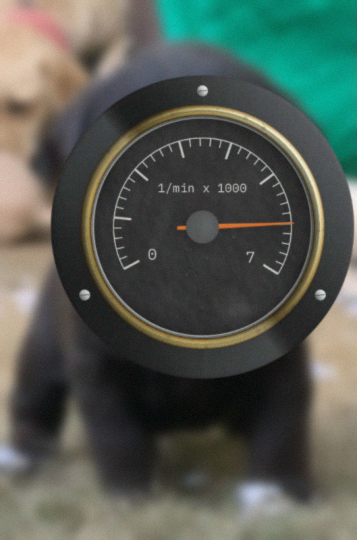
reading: 6000,rpm
